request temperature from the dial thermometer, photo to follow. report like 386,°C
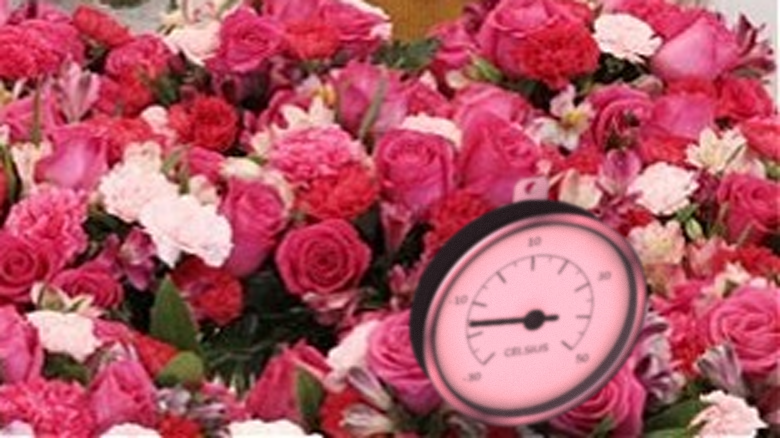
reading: -15,°C
